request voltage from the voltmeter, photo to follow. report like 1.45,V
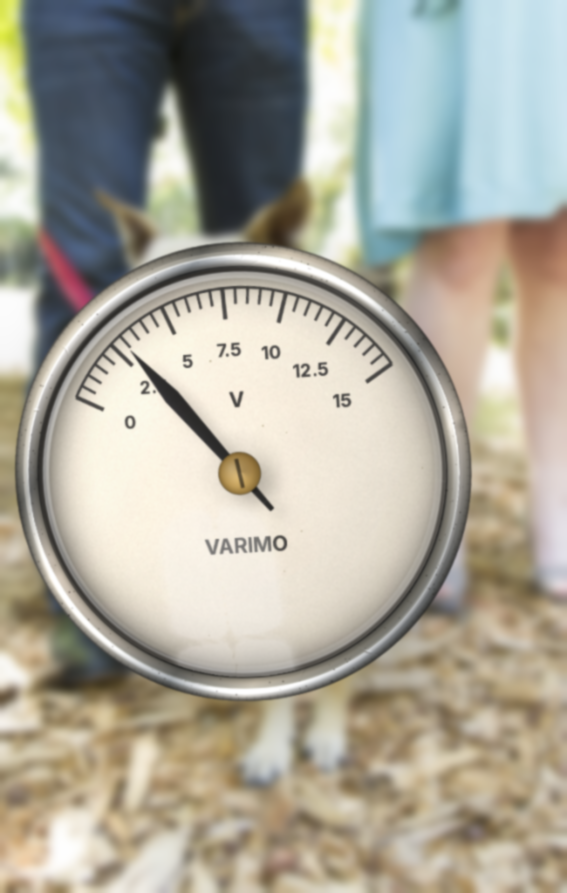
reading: 3,V
